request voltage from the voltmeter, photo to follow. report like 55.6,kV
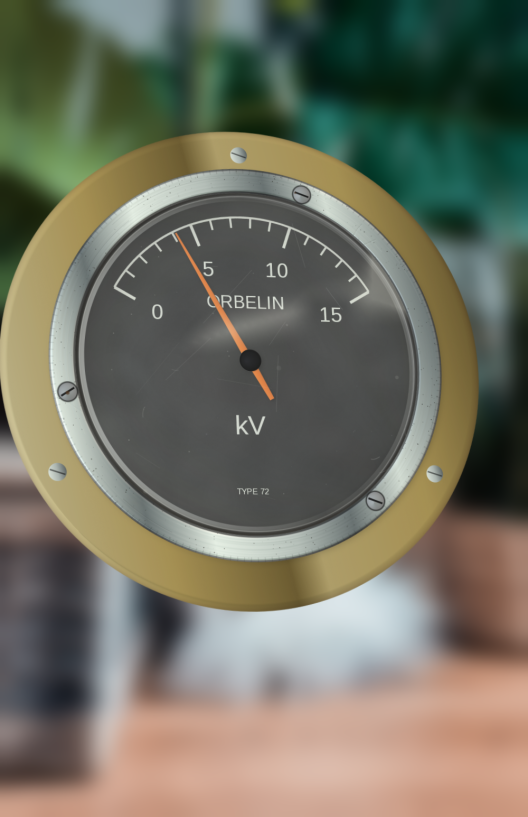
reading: 4,kV
